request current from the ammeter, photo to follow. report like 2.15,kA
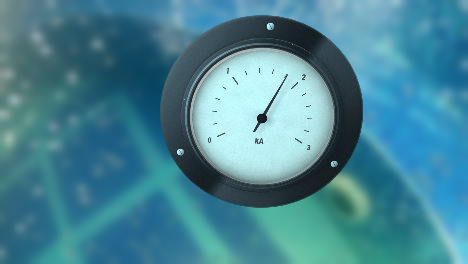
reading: 1.8,kA
